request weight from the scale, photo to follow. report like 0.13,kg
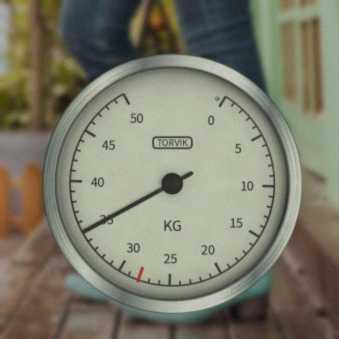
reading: 35,kg
